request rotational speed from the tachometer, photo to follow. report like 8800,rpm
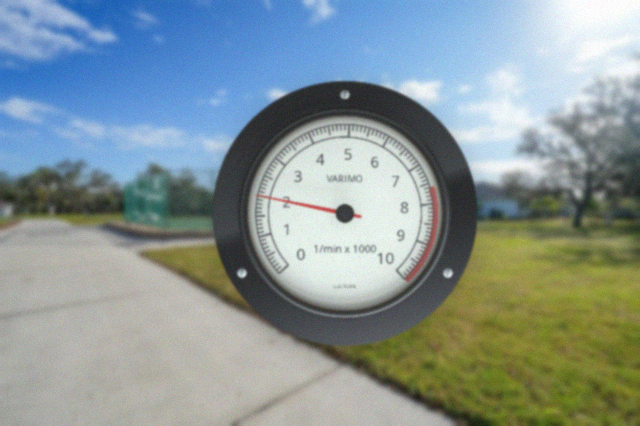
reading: 2000,rpm
